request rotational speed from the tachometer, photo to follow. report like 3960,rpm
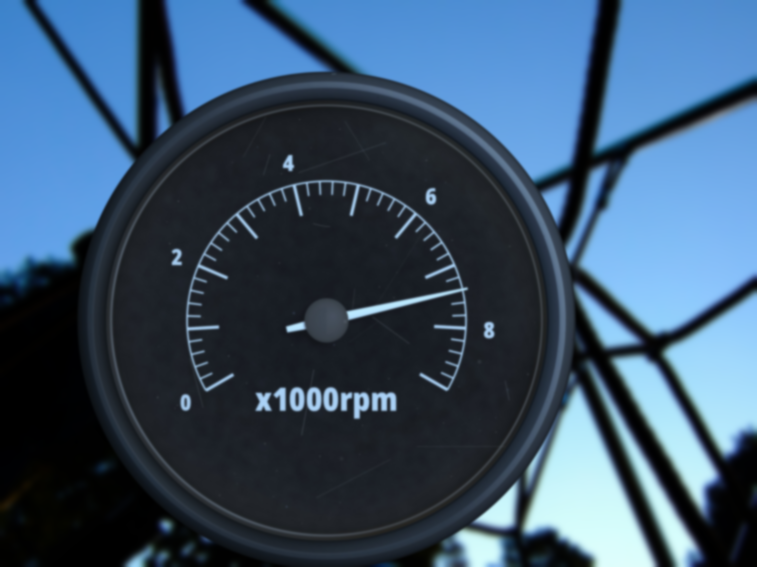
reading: 7400,rpm
